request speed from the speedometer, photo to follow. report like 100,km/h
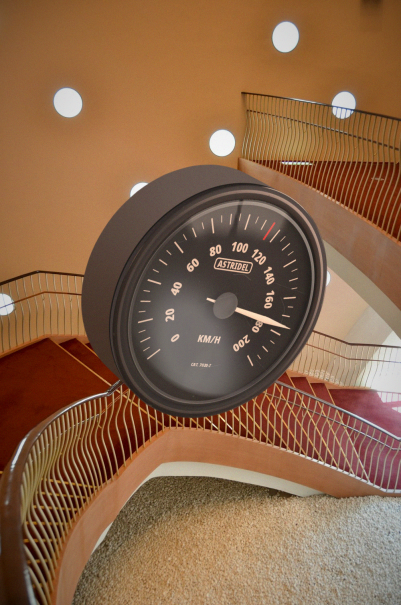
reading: 175,km/h
